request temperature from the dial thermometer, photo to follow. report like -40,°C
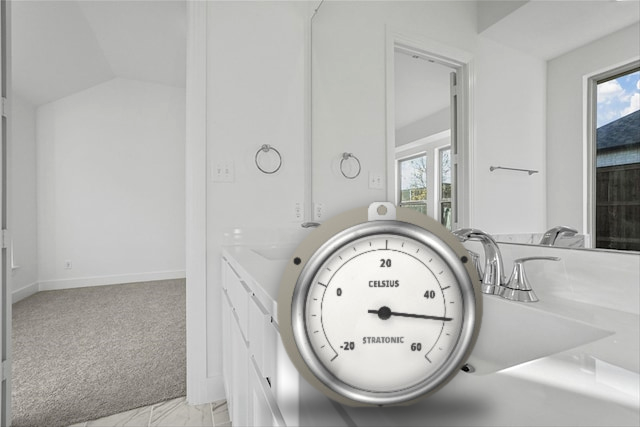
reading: 48,°C
